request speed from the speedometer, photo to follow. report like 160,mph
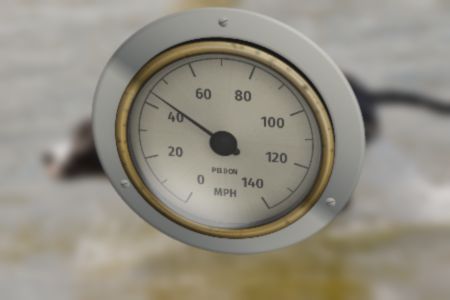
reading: 45,mph
